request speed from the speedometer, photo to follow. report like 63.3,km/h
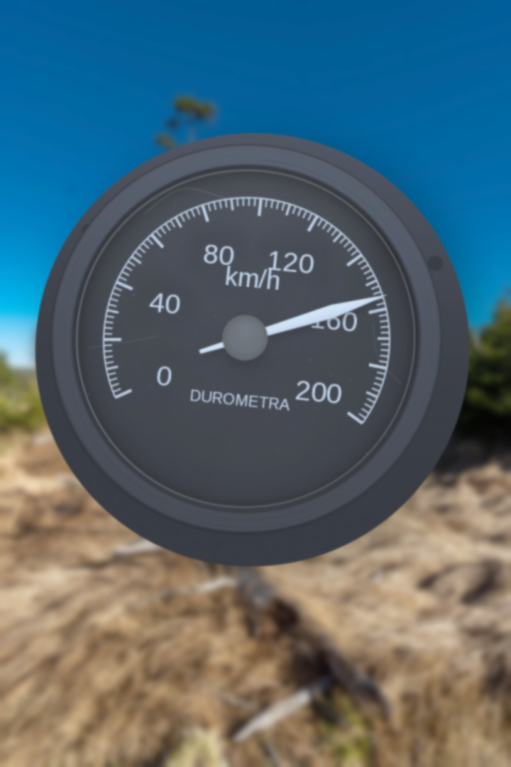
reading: 156,km/h
